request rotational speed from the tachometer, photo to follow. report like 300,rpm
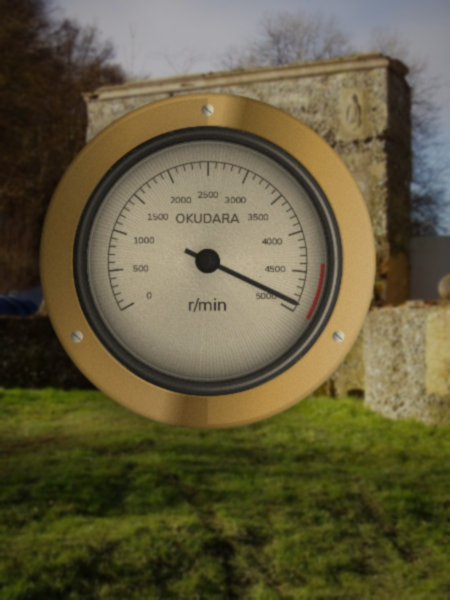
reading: 4900,rpm
